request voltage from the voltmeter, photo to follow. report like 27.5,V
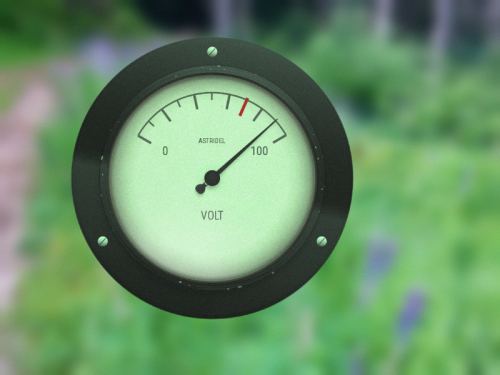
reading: 90,V
